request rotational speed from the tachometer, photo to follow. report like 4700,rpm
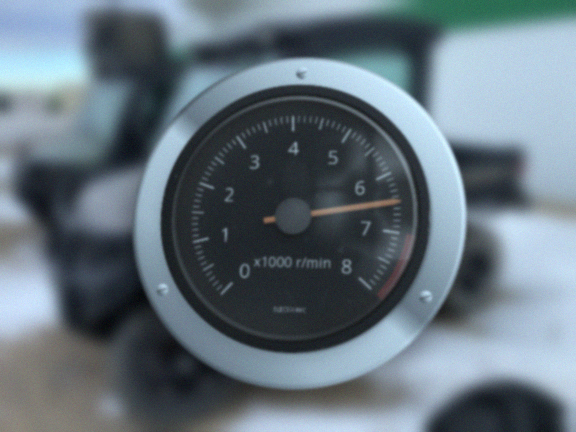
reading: 6500,rpm
